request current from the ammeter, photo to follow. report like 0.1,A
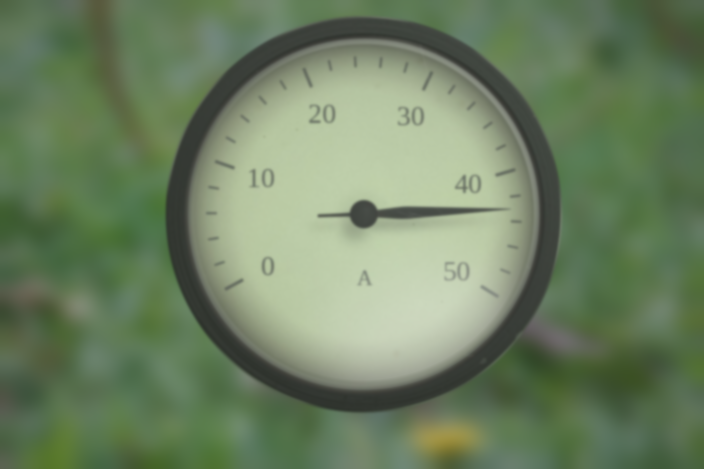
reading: 43,A
